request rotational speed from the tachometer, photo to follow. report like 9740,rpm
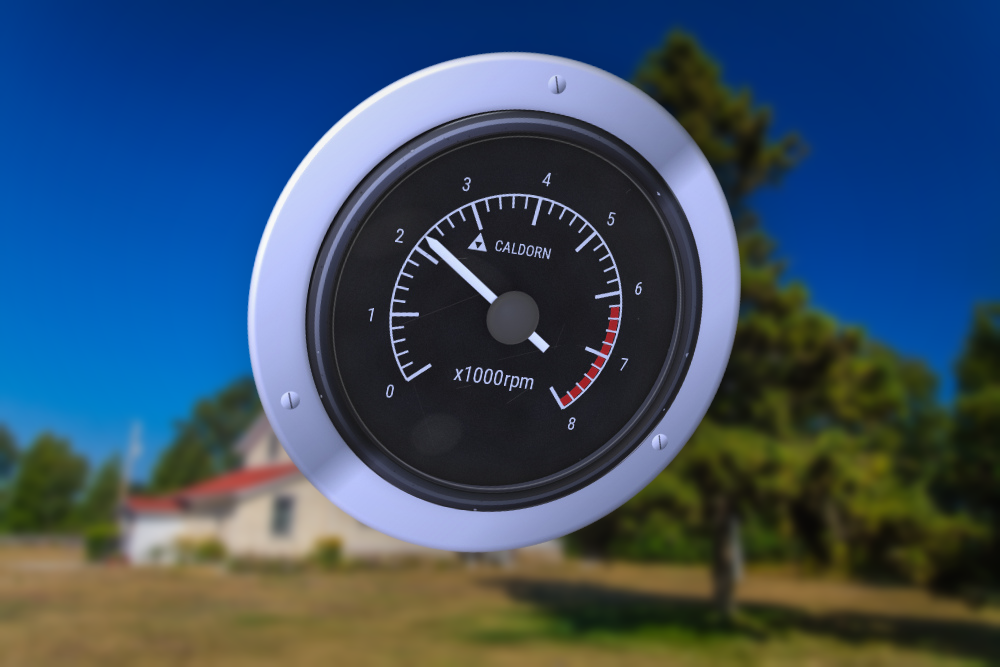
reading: 2200,rpm
